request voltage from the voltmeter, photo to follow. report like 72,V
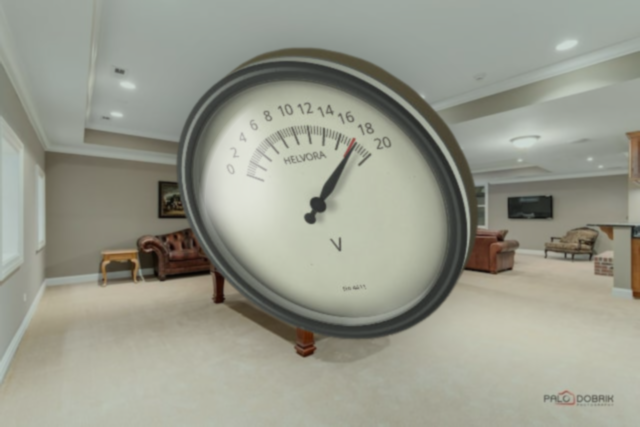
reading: 18,V
